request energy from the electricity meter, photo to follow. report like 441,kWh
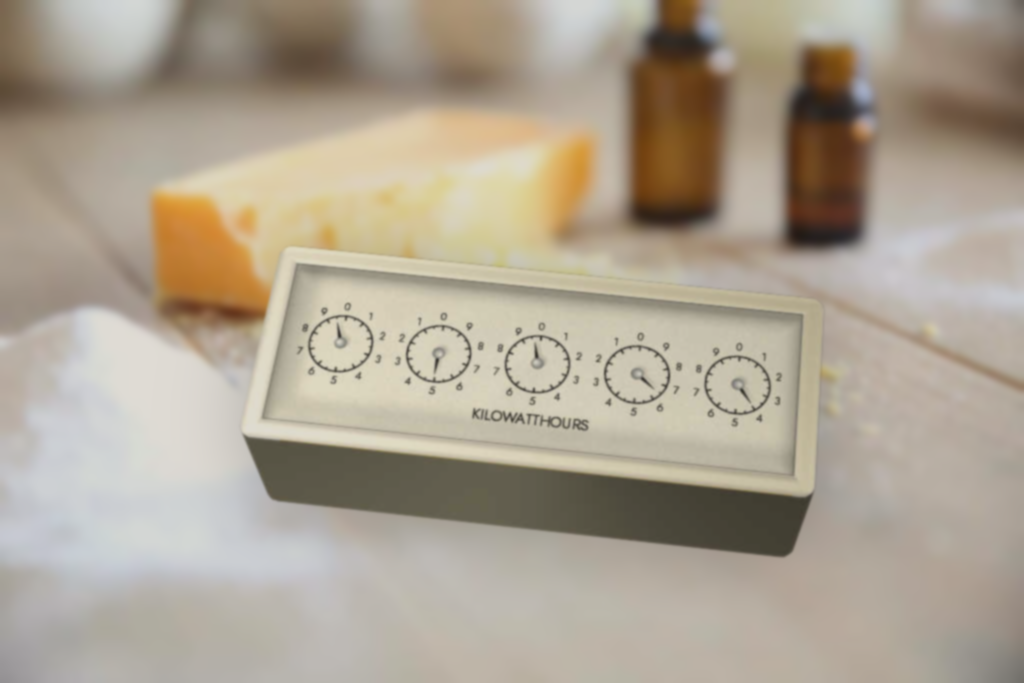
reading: 94964,kWh
